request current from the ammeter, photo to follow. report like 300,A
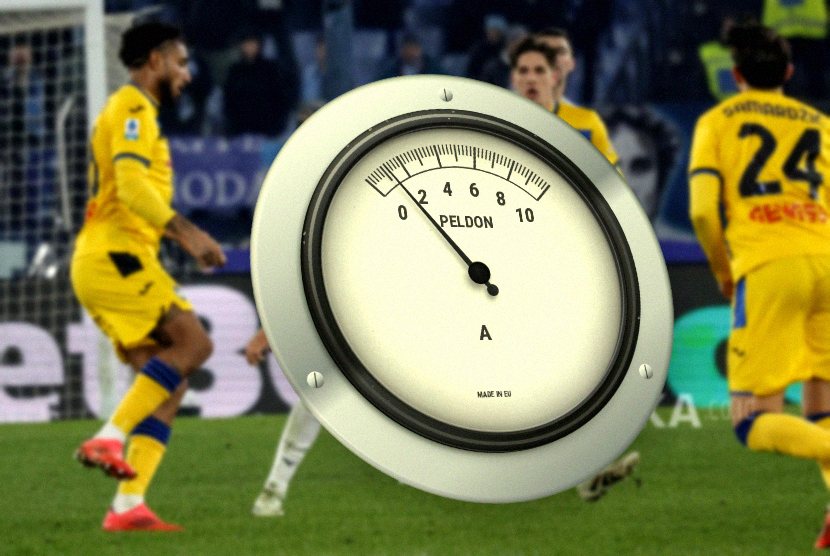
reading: 1,A
